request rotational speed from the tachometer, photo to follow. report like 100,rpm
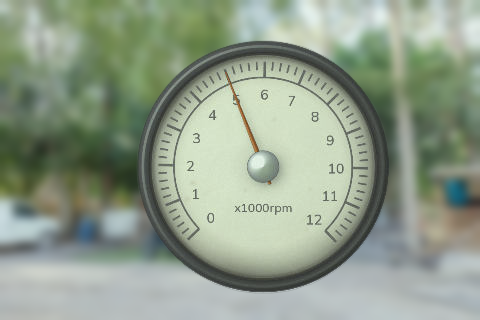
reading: 5000,rpm
